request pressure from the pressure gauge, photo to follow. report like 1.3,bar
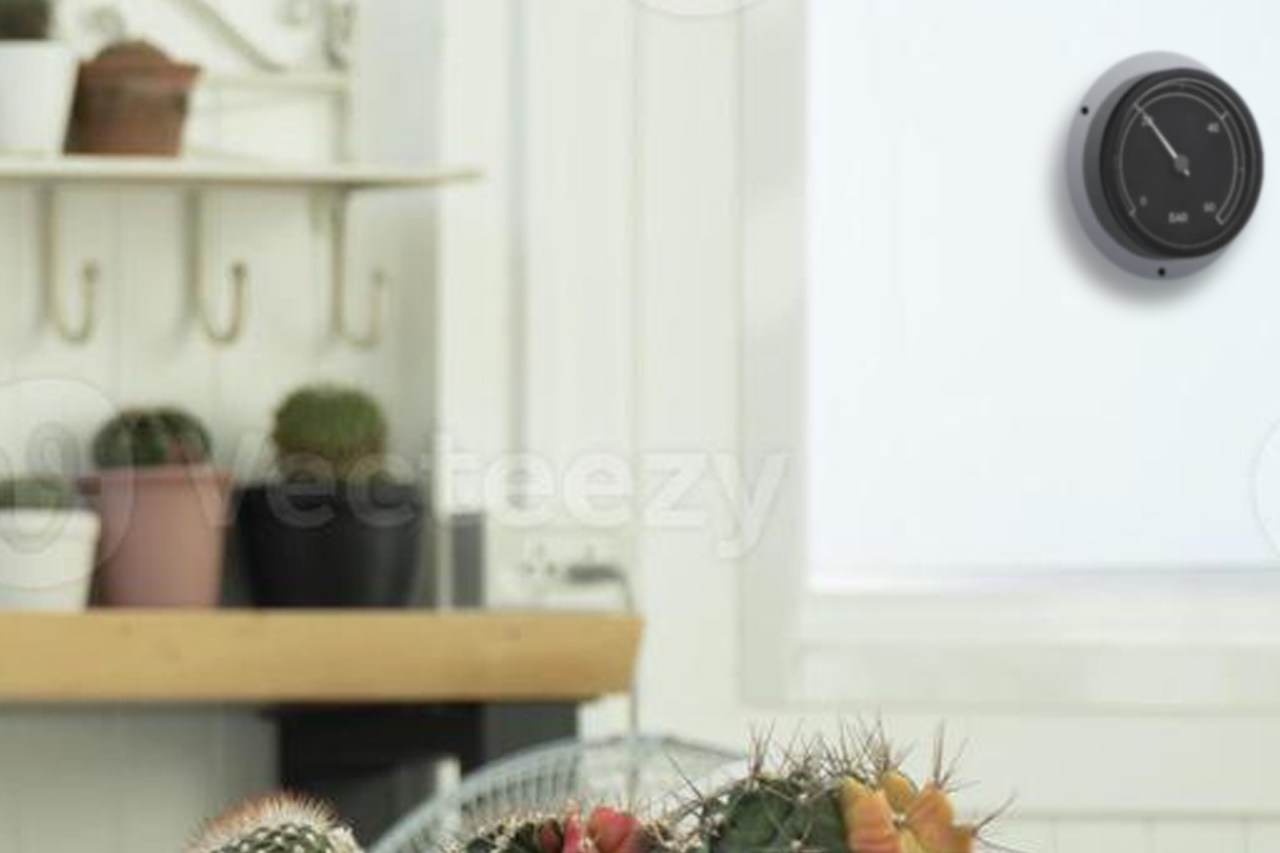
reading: 20,bar
